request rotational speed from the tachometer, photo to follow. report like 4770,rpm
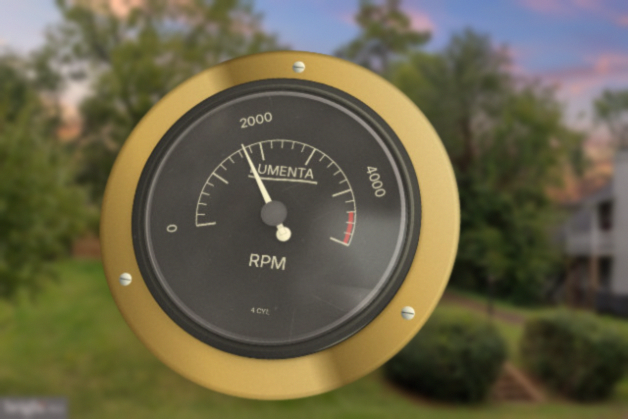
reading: 1700,rpm
